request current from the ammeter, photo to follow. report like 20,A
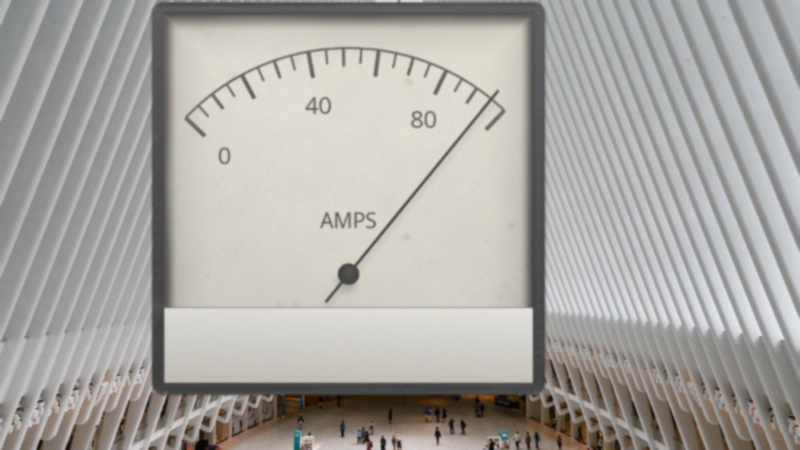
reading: 95,A
